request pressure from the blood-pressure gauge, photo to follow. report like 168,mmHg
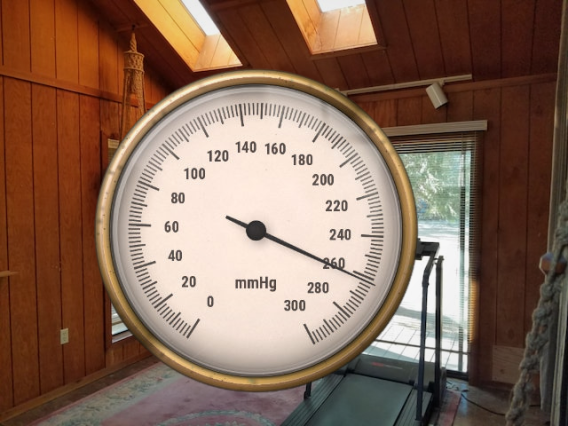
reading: 262,mmHg
